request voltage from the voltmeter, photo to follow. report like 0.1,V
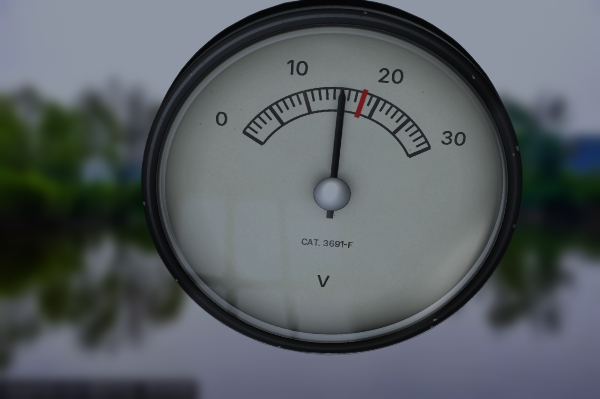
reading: 15,V
